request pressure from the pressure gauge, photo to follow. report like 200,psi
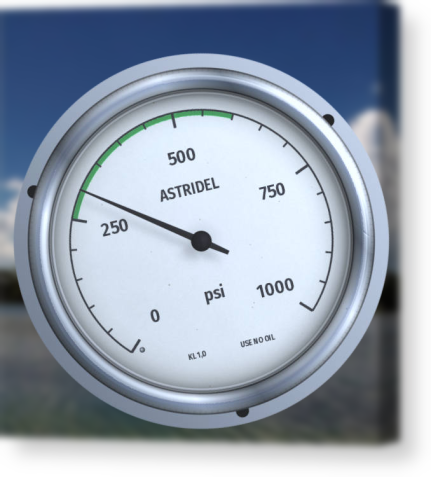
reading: 300,psi
